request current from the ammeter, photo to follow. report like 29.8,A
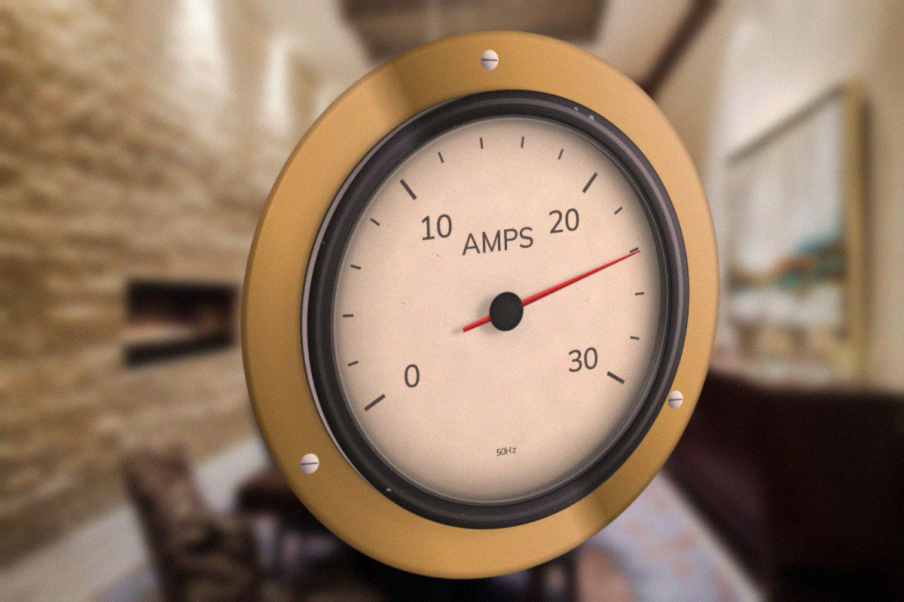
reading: 24,A
